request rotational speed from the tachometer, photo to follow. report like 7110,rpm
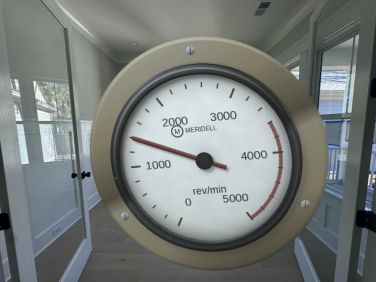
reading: 1400,rpm
